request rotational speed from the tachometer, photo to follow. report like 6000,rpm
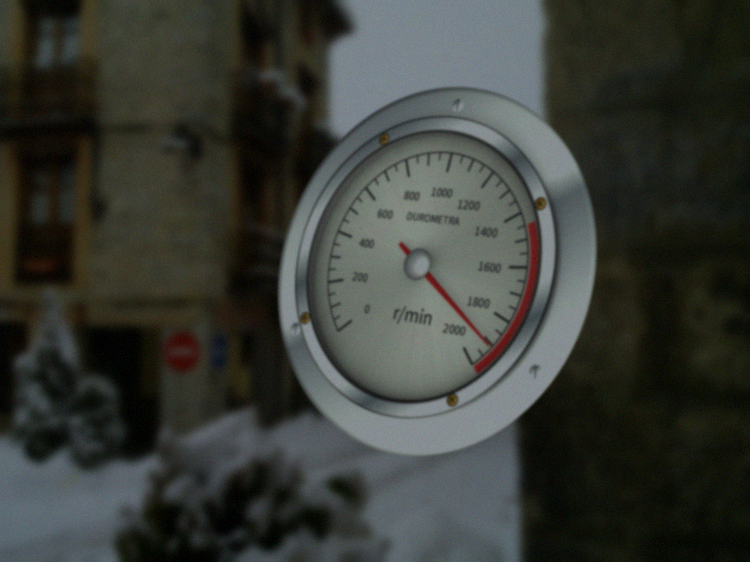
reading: 1900,rpm
